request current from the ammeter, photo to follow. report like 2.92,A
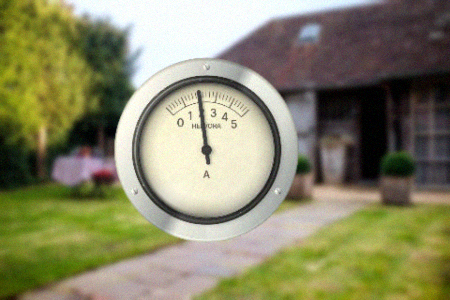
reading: 2,A
